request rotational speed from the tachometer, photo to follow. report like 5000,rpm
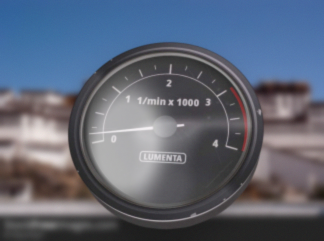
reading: 125,rpm
